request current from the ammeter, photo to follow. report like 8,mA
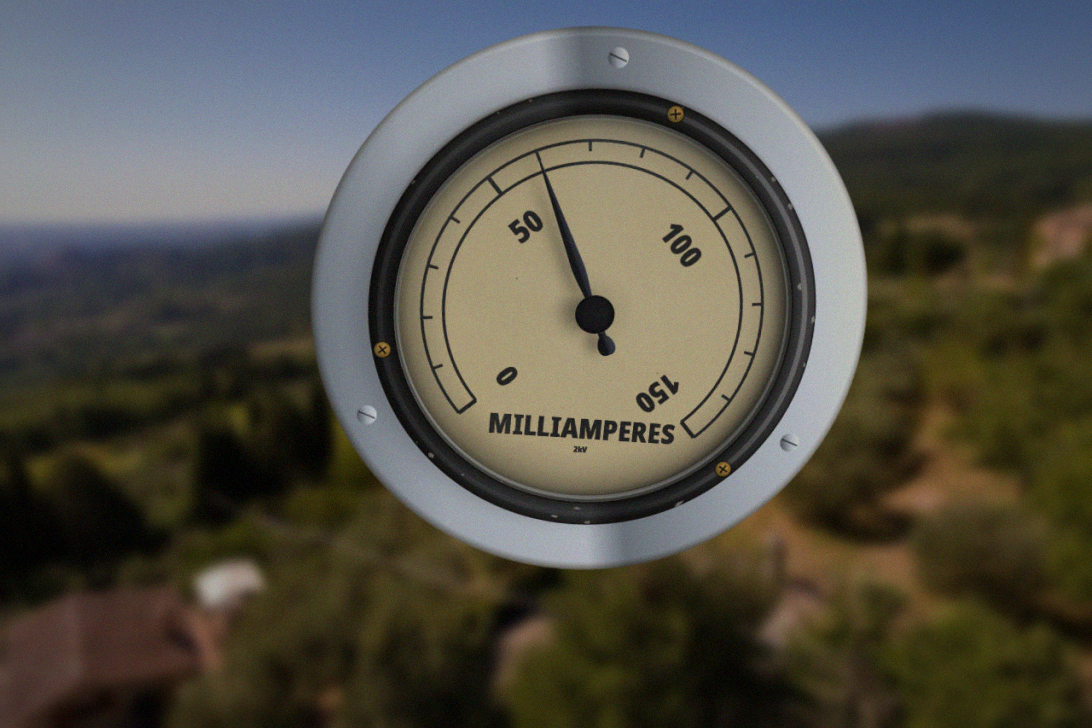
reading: 60,mA
